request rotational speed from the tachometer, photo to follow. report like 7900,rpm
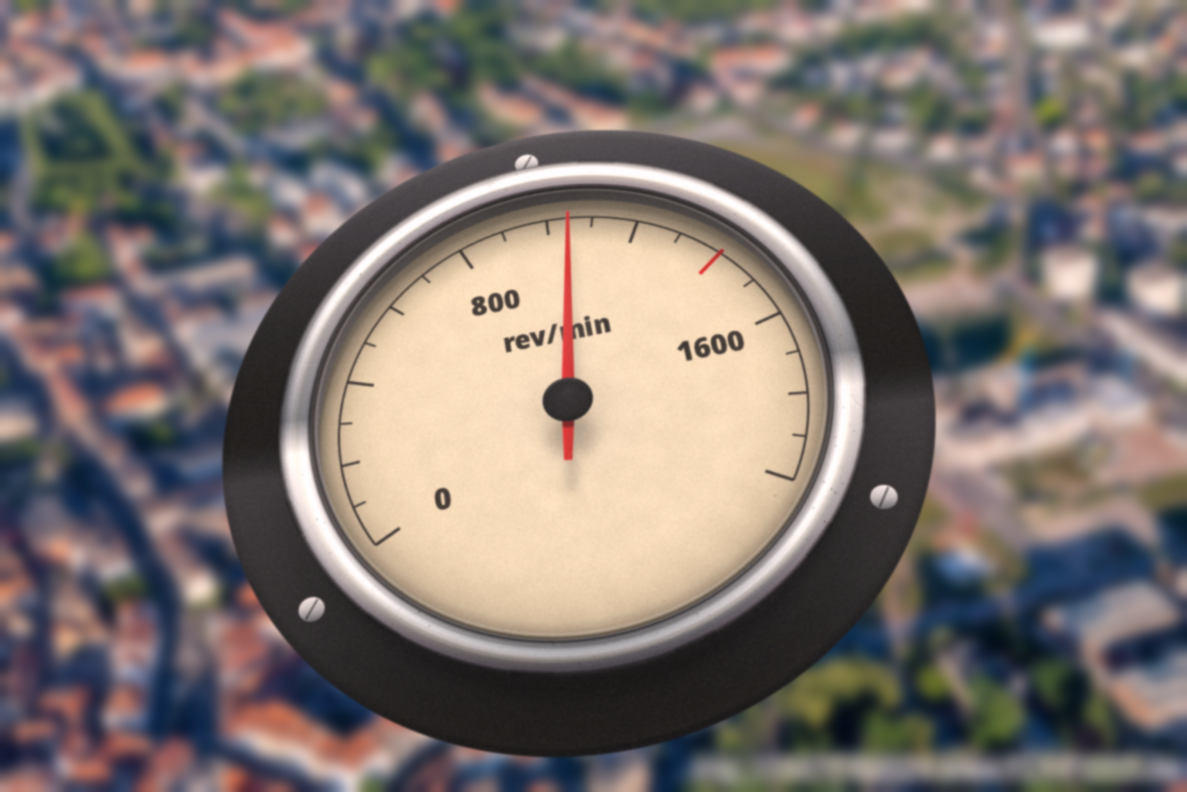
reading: 1050,rpm
